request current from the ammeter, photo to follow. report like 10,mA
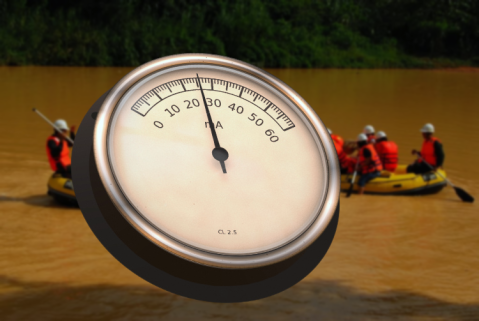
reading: 25,mA
